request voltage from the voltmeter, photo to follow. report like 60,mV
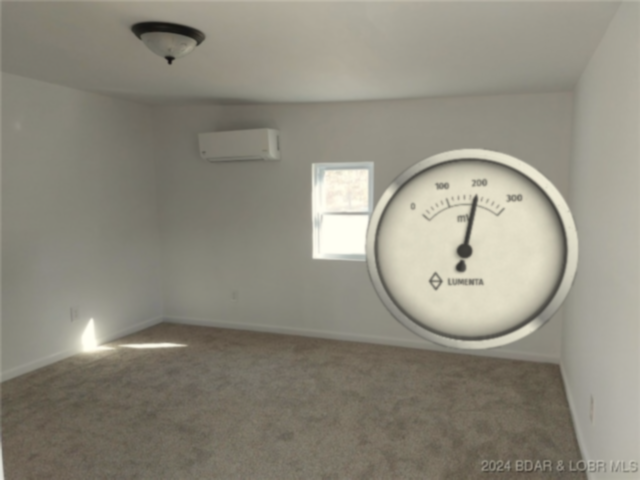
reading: 200,mV
